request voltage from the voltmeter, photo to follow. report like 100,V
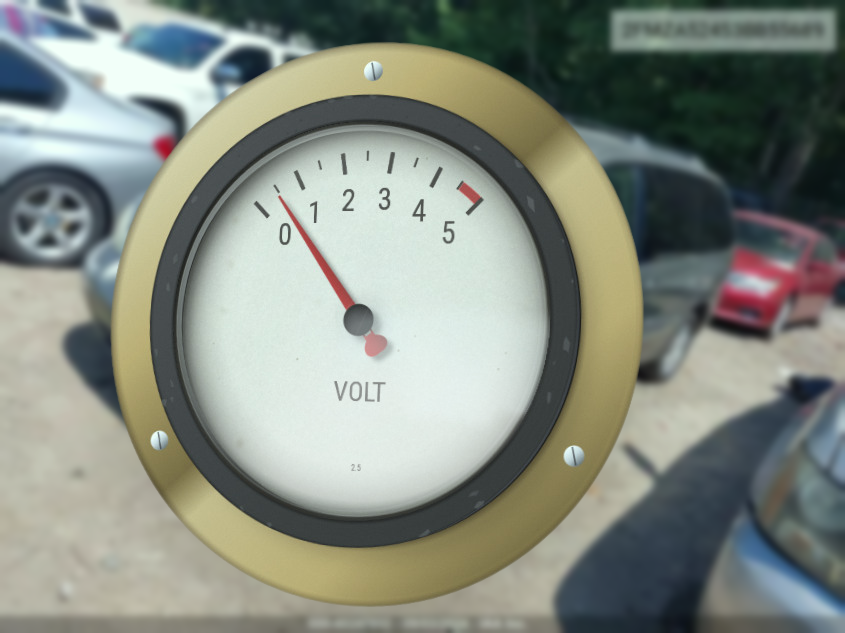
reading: 0.5,V
